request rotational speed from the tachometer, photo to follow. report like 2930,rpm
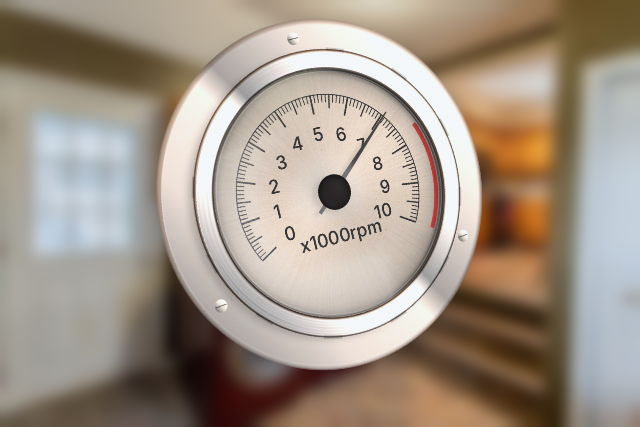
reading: 7000,rpm
